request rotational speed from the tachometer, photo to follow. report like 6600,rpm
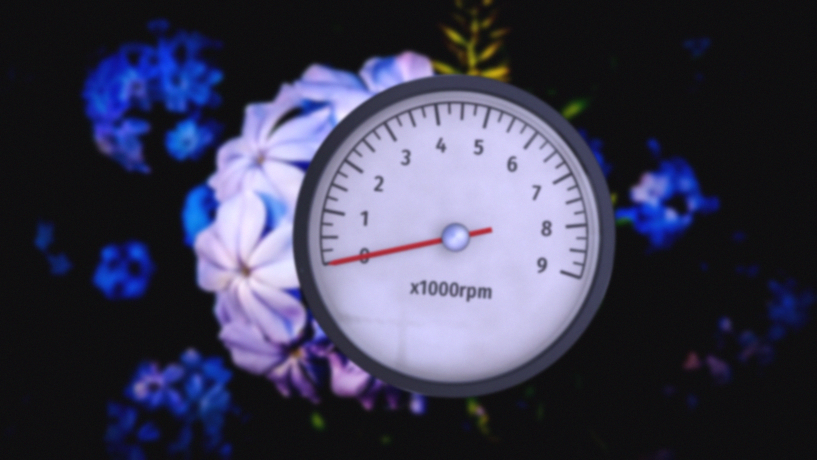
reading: 0,rpm
